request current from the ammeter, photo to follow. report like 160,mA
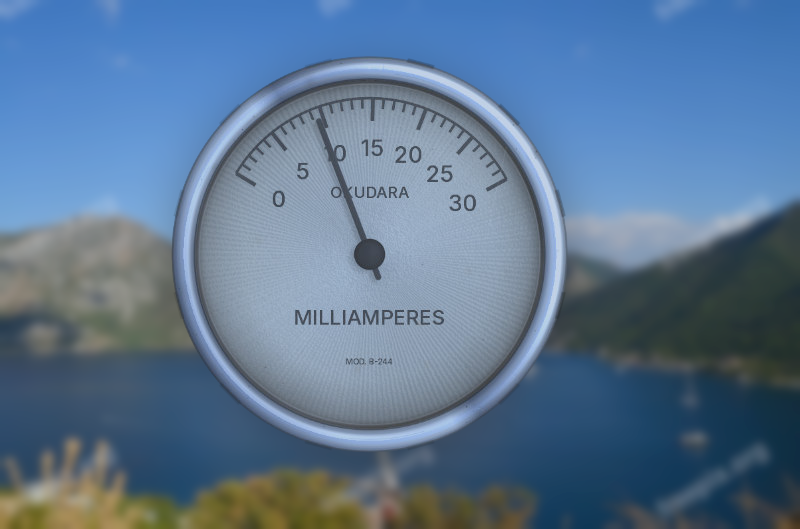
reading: 9.5,mA
